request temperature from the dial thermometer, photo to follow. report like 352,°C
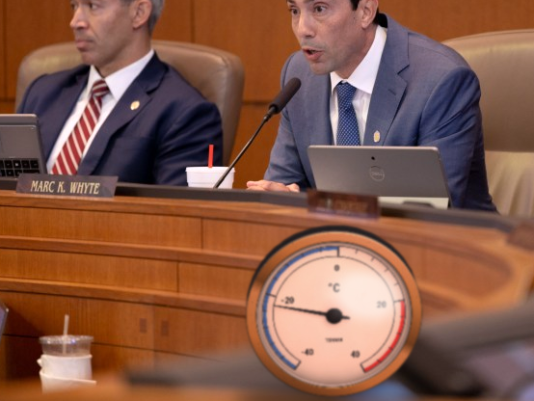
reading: -22,°C
